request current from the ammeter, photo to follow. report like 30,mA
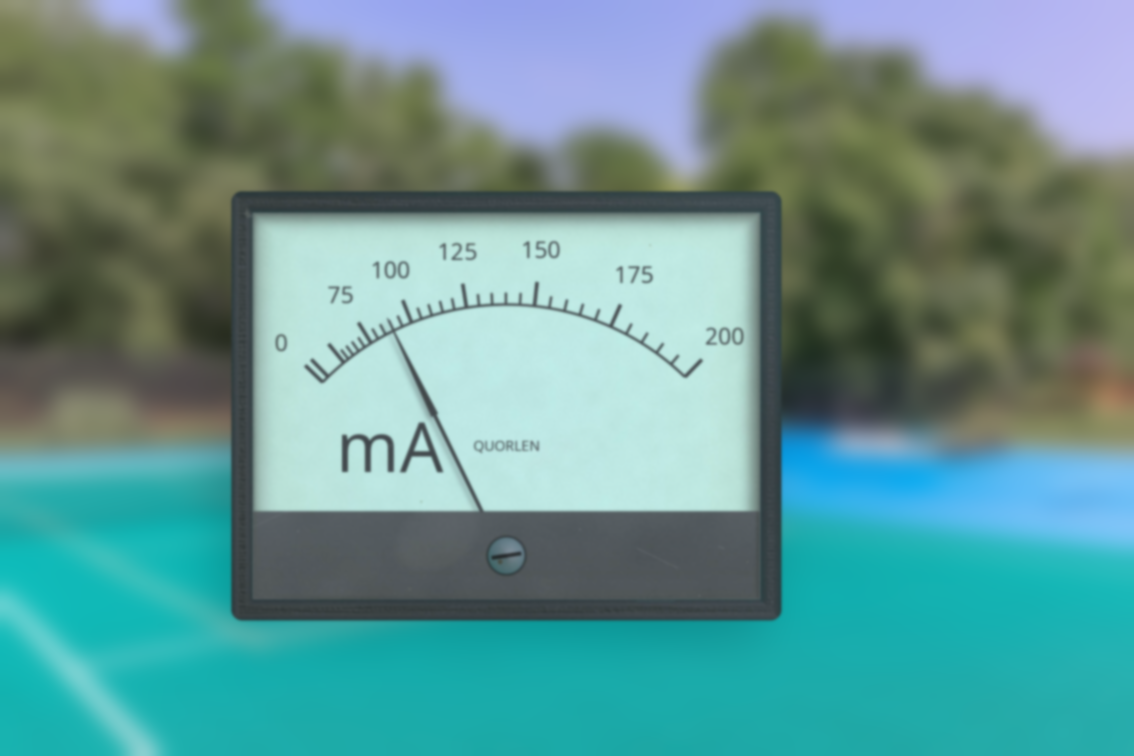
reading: 90,mA
